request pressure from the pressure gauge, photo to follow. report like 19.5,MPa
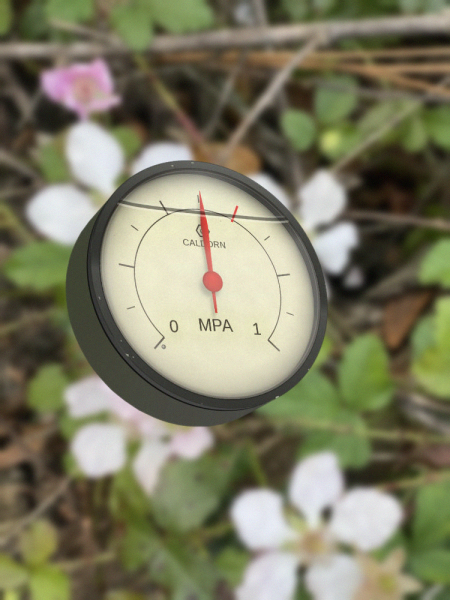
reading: 0.5,MPa
